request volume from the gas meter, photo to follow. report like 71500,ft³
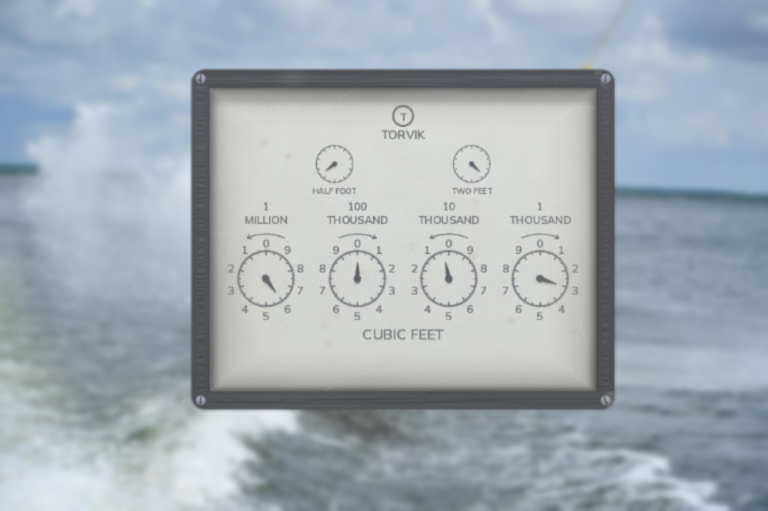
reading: 600300,ft³
